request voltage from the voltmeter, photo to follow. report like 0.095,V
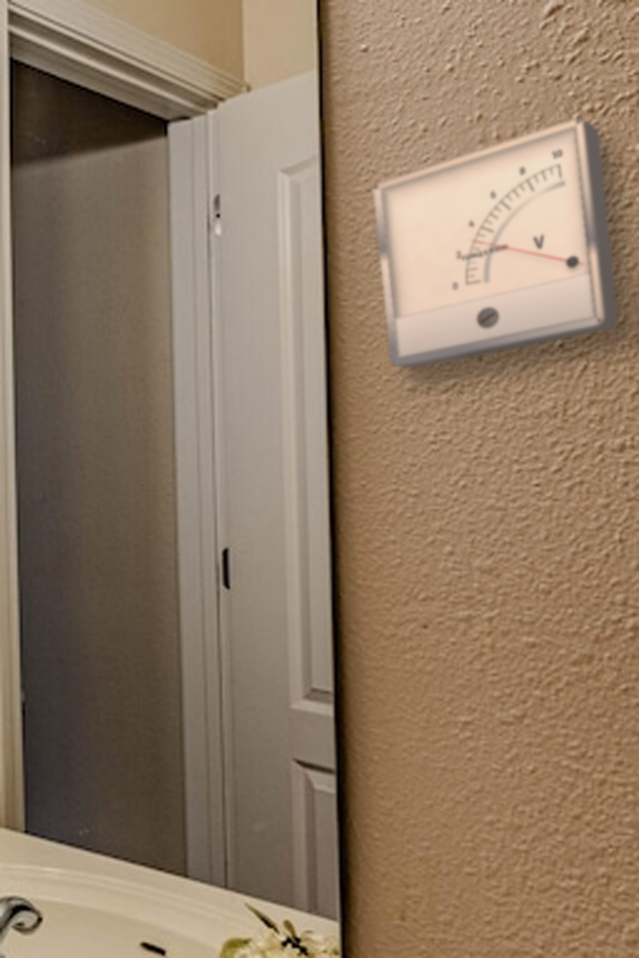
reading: 3,V
